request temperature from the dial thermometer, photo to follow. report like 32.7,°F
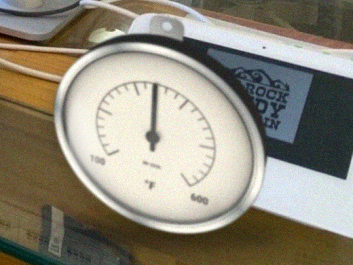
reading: 340,°F
